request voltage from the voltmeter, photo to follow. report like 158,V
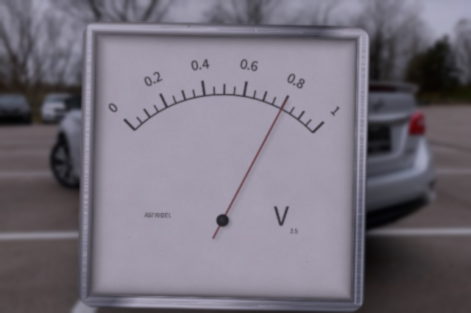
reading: 0.8,V
